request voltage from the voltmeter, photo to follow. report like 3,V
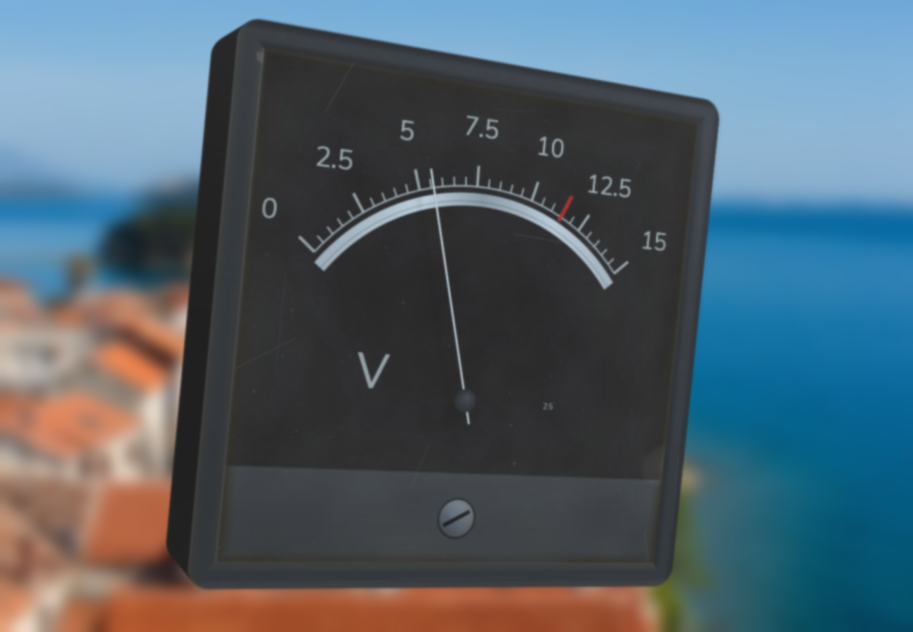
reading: 5.5,V
